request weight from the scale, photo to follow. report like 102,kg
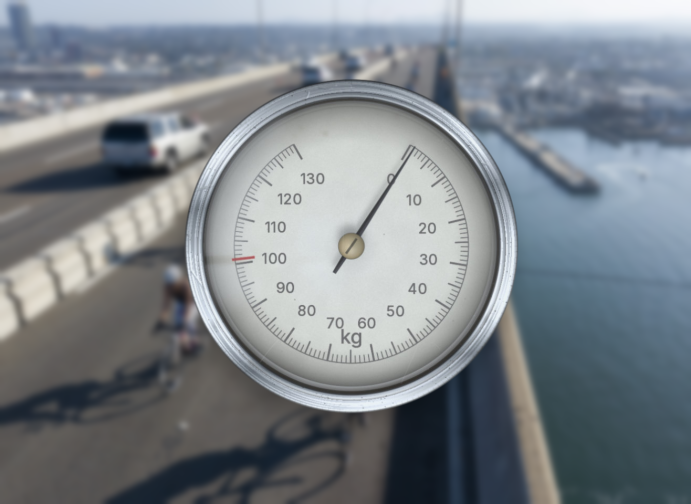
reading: 1,kg
